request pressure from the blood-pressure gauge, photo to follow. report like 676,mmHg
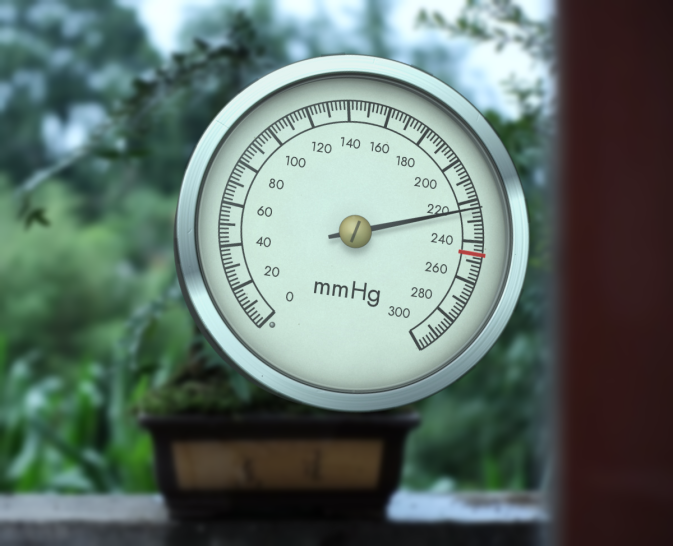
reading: 224,mmHg
